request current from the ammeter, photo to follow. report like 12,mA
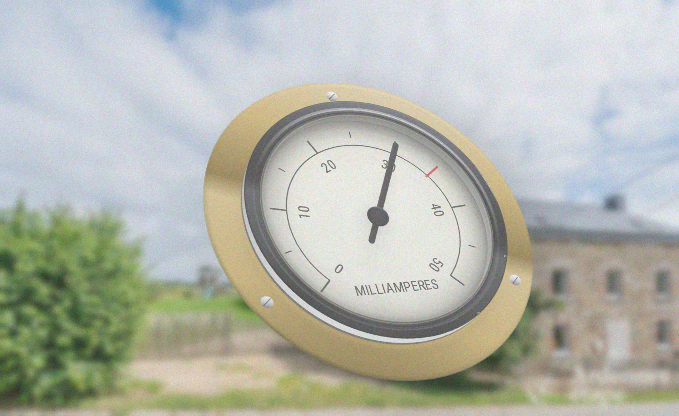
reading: 30,mA
